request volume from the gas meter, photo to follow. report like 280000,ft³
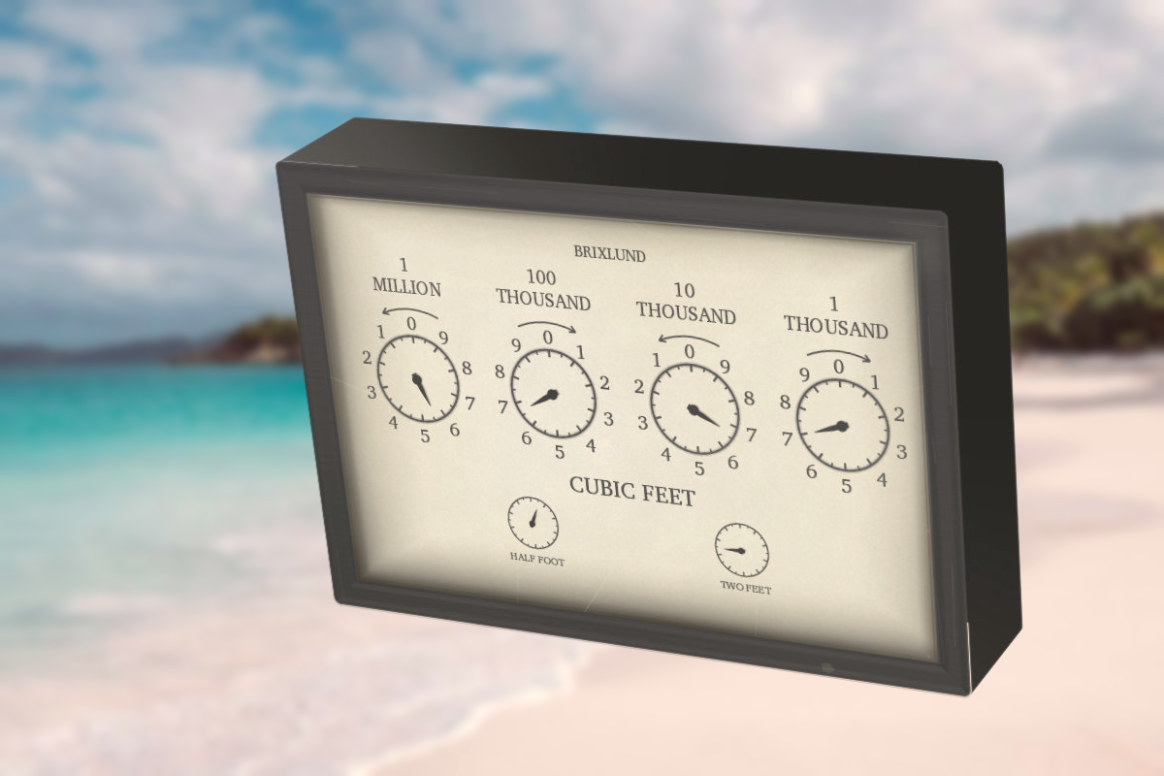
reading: 566700,ft³
